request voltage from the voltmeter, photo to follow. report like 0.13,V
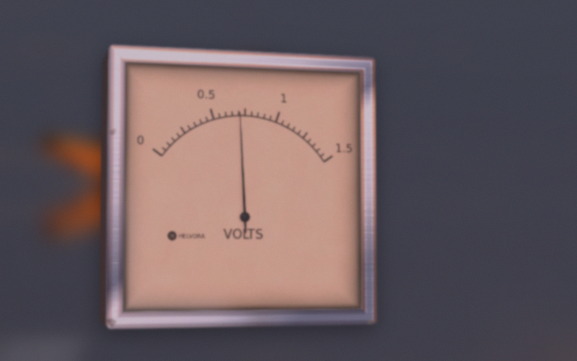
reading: 0.7,V
